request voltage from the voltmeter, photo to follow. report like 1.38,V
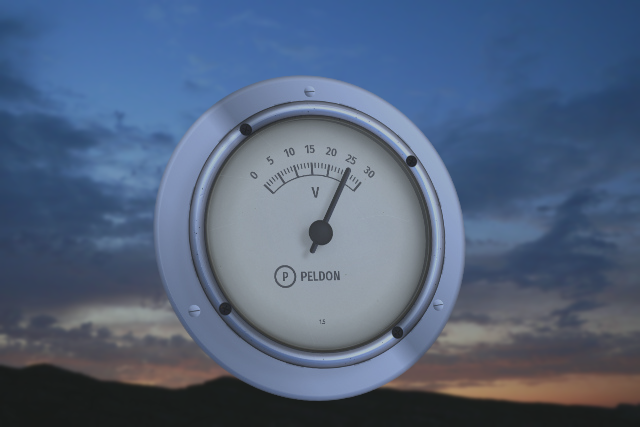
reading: 25,V
